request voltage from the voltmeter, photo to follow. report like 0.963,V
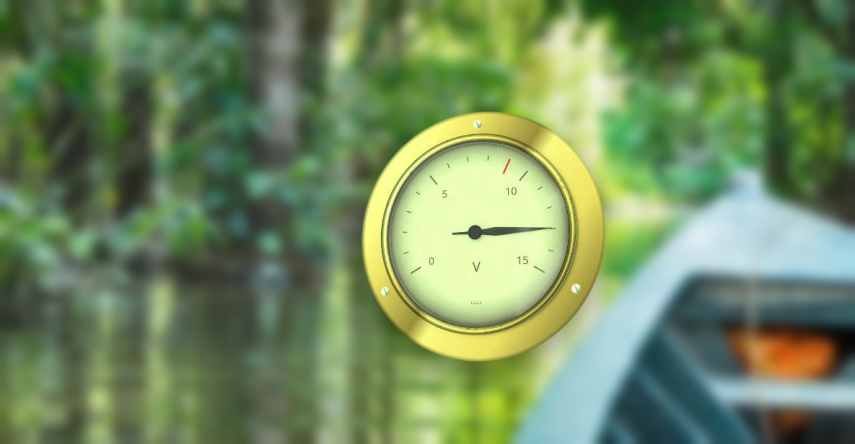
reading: 13,V
